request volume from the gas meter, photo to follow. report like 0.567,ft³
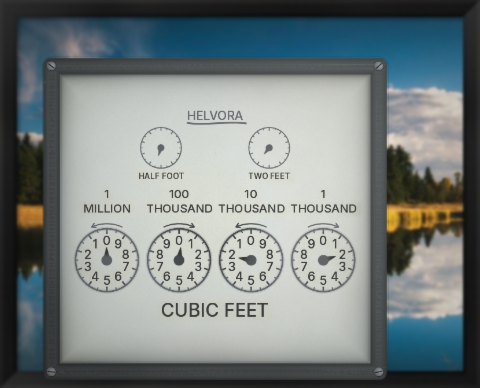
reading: 2200,ft³
